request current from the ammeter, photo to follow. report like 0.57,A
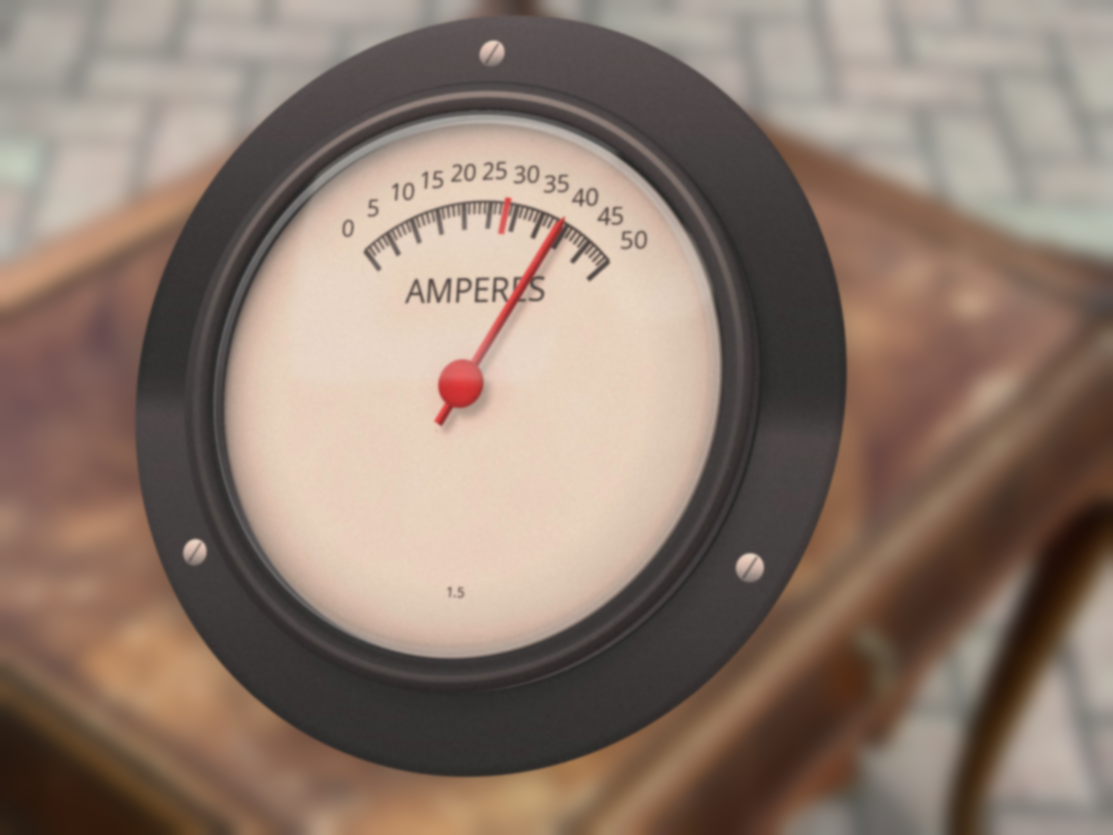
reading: 40,A
